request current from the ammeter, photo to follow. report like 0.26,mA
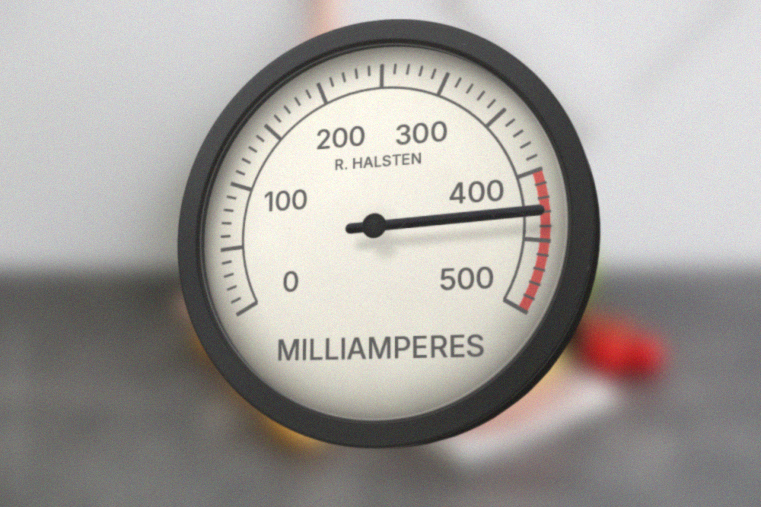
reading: 430,mA
